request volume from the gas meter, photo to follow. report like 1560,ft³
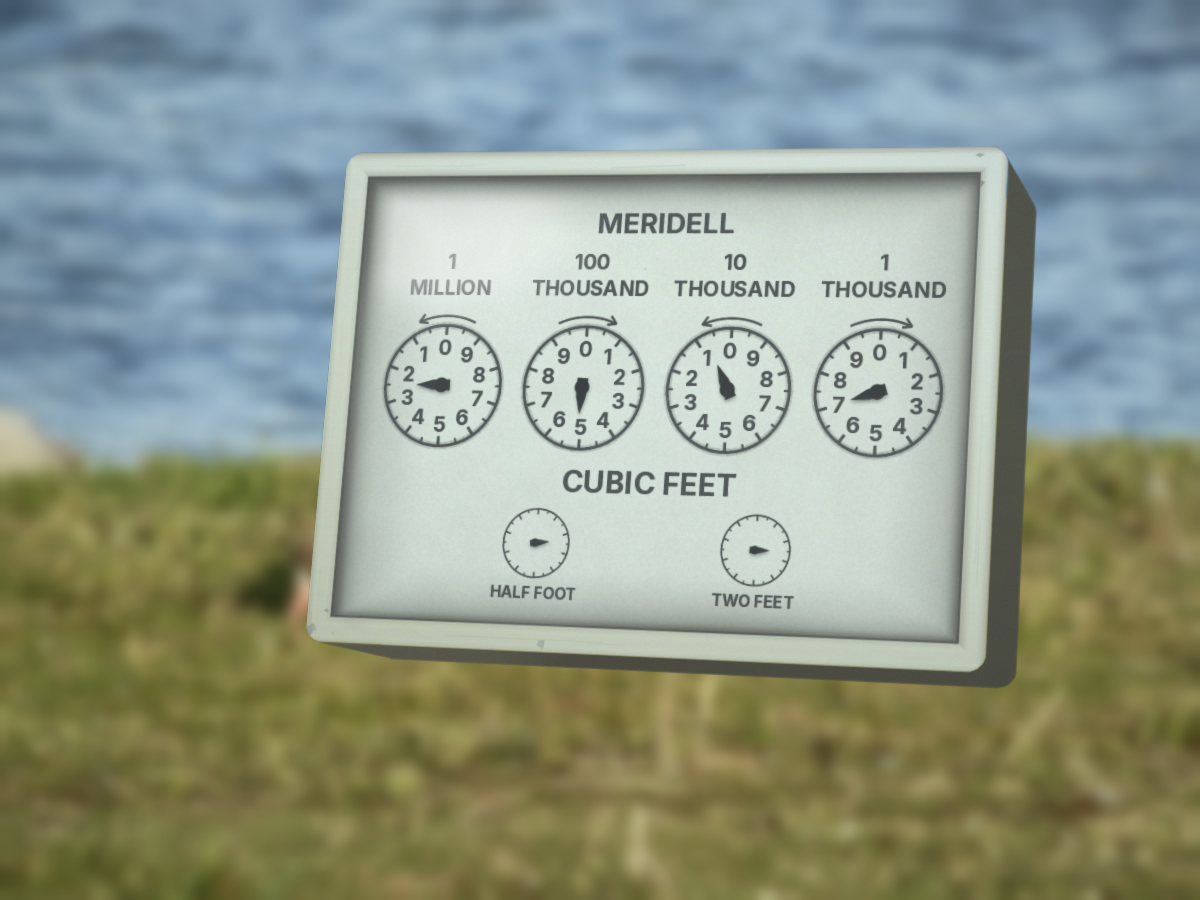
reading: 250700,ft³
